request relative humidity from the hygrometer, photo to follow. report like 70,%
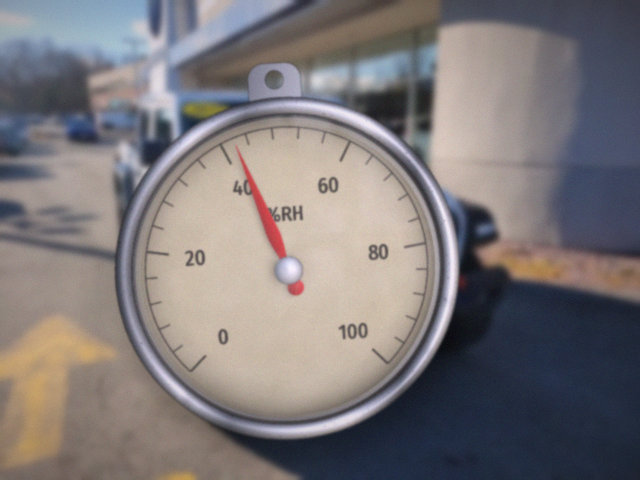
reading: 42,%
